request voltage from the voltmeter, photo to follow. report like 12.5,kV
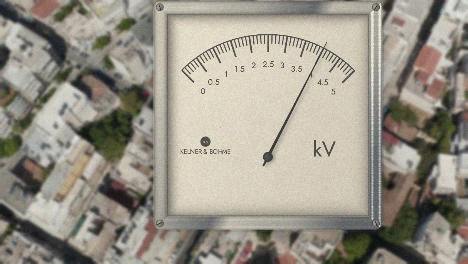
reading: 4,kV
